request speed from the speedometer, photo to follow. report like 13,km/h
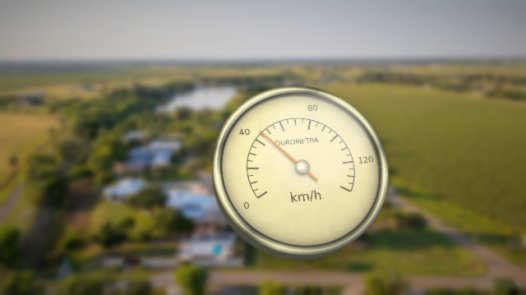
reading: 45,km/h
